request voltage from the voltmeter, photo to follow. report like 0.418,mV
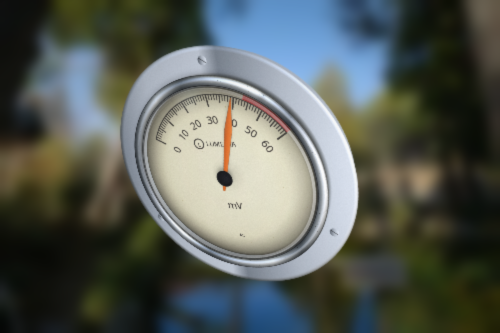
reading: 40,mV
